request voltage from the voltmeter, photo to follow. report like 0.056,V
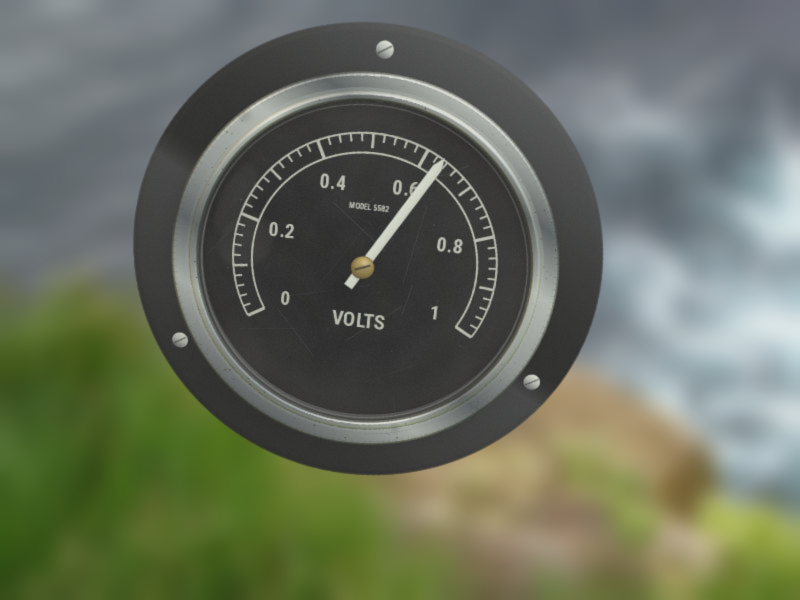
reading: 0.63,V
